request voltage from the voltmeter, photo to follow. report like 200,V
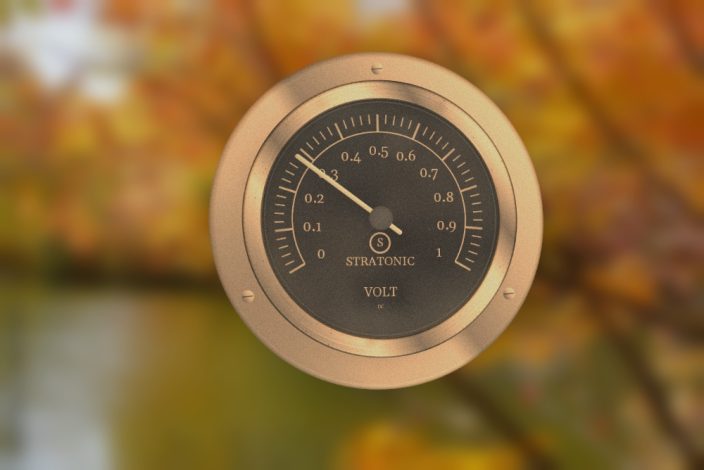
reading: 0.28,V
